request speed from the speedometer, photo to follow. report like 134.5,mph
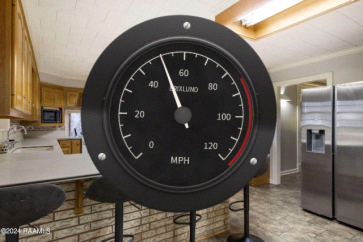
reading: 50,mph
